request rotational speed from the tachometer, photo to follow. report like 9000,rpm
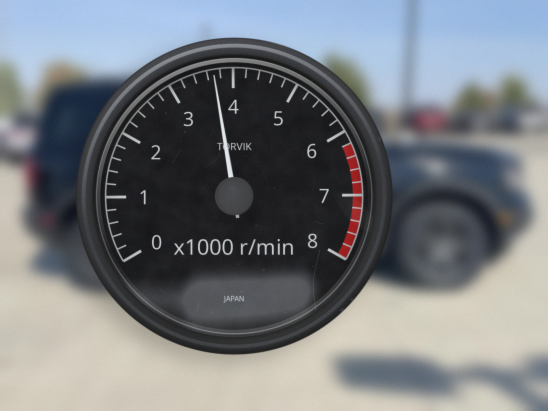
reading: 3700,rpm
